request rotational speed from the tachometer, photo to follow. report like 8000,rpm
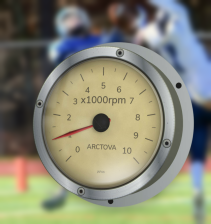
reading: 1000,rpm
